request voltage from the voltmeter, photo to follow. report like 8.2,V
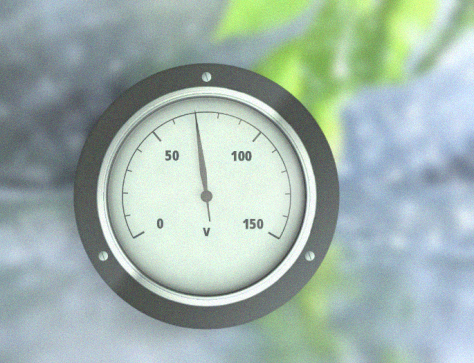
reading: 70,V
